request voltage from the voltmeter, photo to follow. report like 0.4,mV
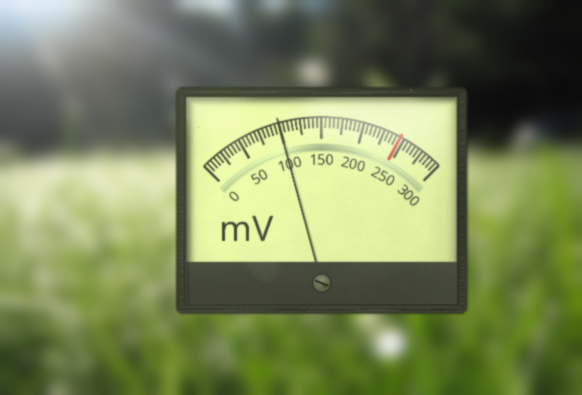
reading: 100,mV
